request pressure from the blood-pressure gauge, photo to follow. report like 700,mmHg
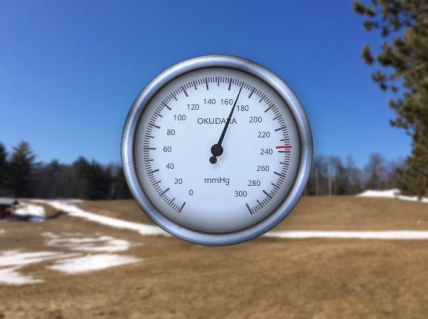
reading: 170,mmHg
